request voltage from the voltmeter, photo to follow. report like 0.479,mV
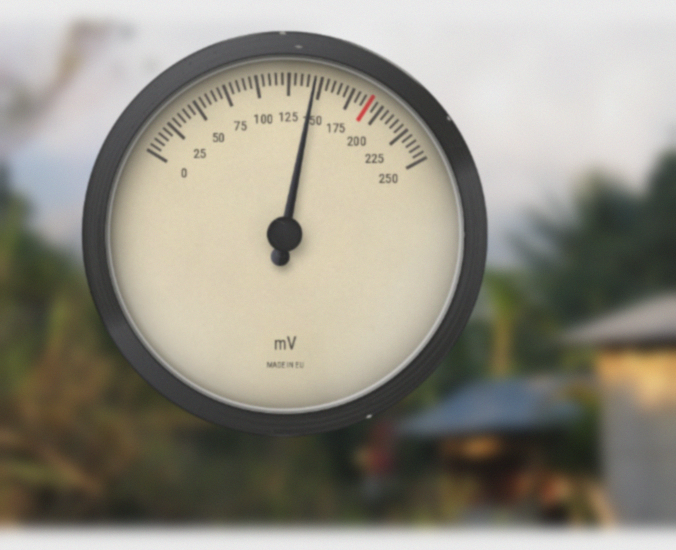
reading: 145,mV
